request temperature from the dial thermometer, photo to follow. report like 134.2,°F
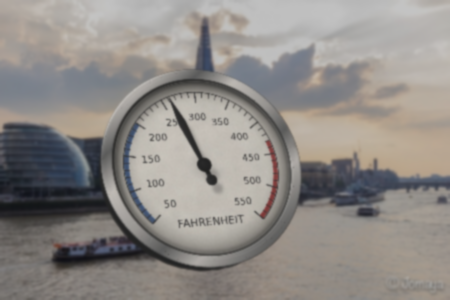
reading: 260,°F
